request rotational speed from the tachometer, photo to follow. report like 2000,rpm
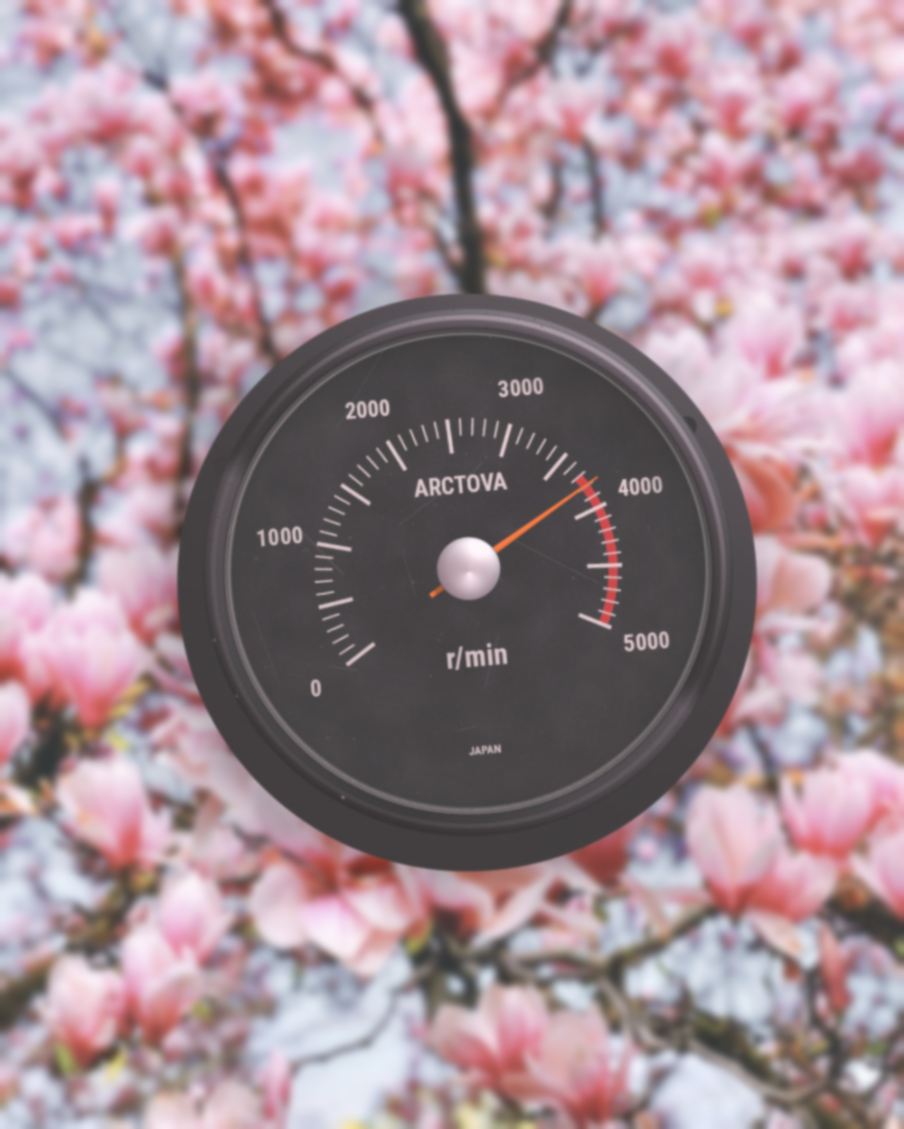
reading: 3800,rpm
